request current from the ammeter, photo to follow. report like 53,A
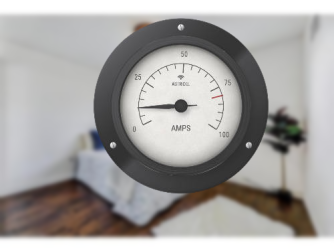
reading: 10,A
